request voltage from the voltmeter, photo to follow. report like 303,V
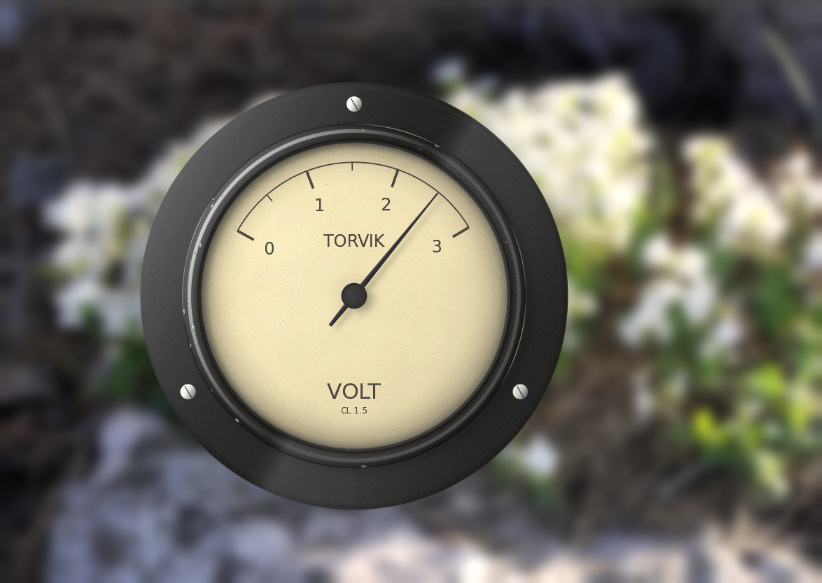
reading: 2.5,V
